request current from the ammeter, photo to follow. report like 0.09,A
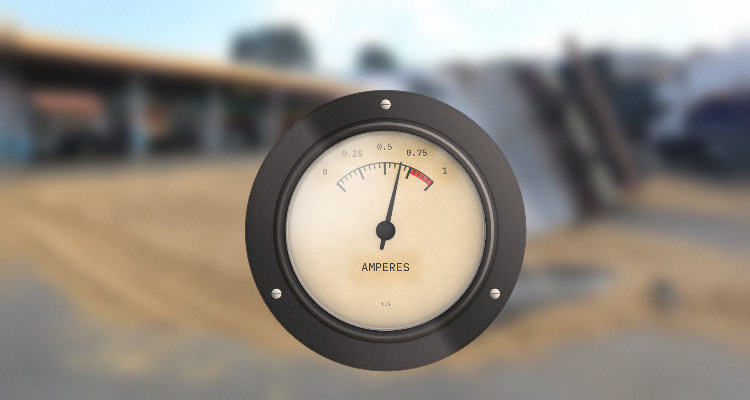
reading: 0.65,A
